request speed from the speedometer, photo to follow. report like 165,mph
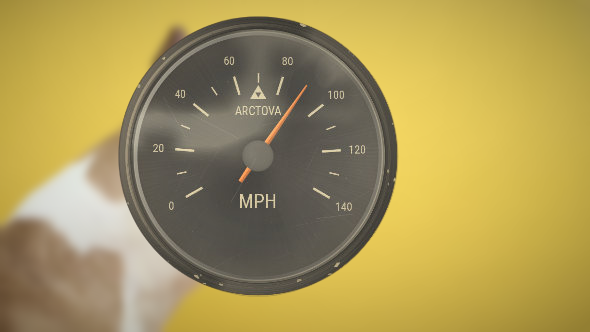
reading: 90,mph
